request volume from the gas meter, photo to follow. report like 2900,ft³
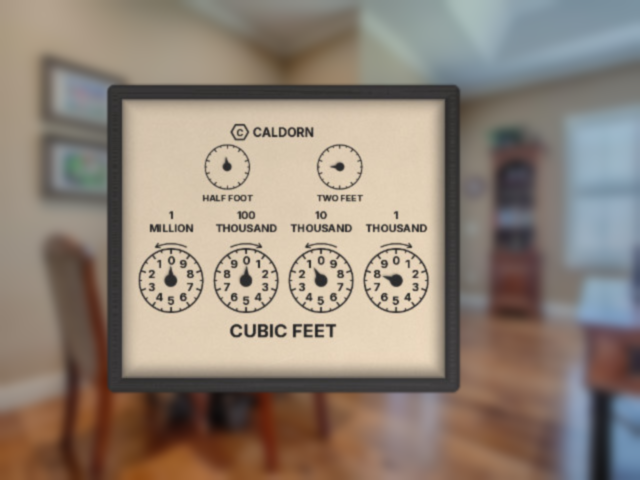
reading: 800,ft³
